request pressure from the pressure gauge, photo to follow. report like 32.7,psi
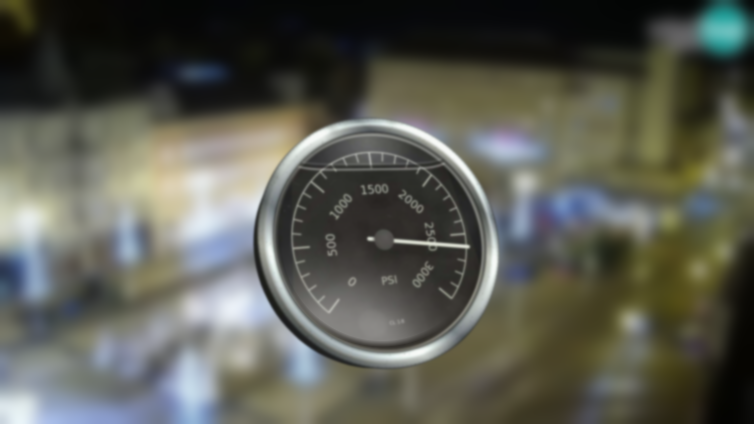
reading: 2600,psi
